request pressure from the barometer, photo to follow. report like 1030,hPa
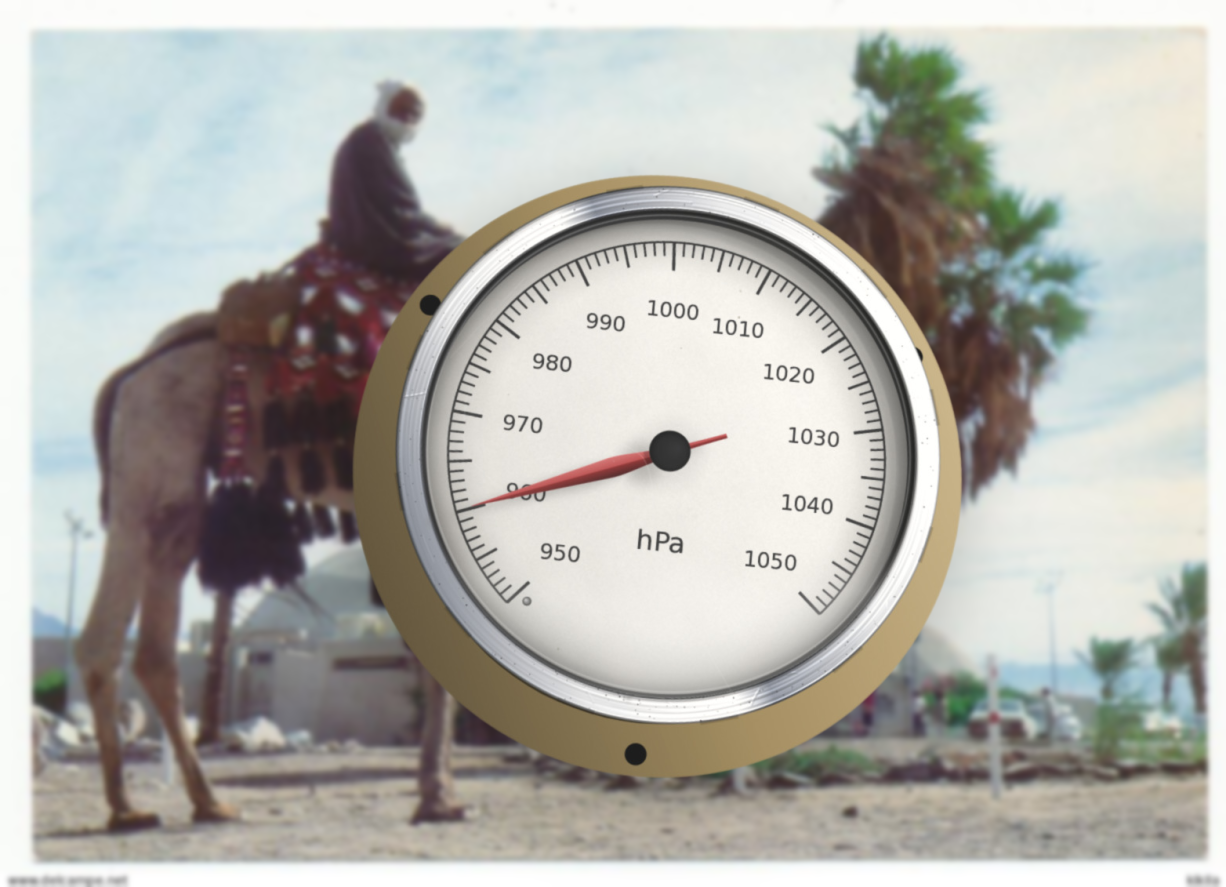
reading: 960,hPa
